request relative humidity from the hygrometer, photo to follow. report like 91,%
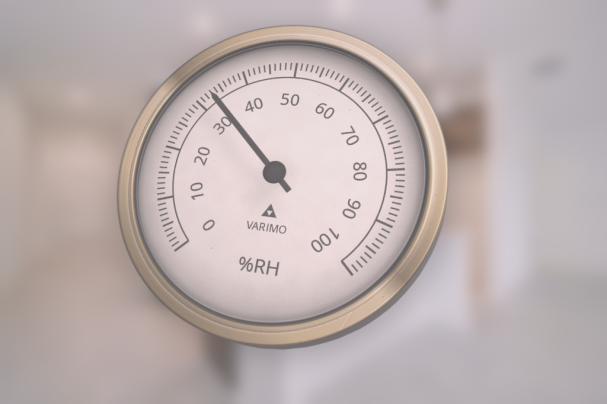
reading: 33,%
